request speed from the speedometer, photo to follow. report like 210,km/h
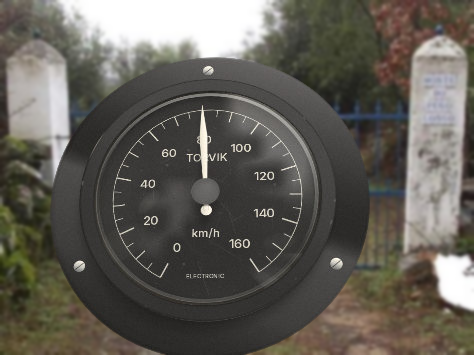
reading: 80,km/h
